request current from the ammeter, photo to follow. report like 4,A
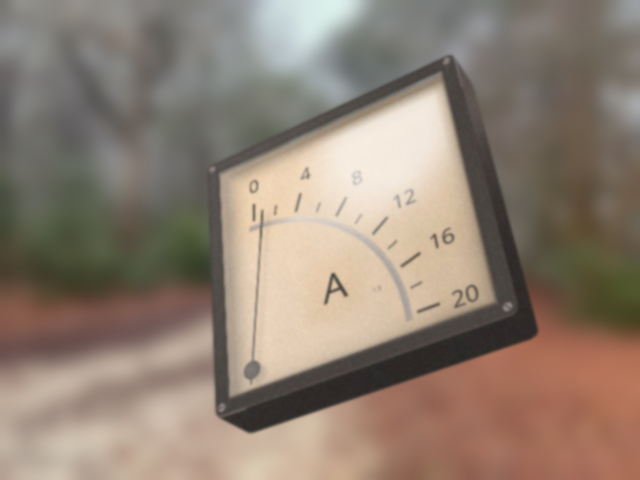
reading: 1,A
